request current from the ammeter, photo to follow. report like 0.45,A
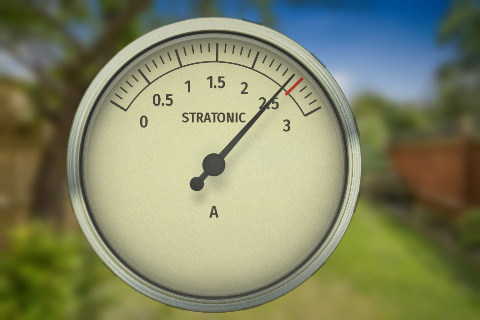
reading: 2.5,A
